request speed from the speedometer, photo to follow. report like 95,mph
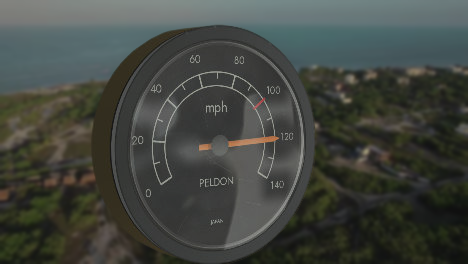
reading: 120,mph
